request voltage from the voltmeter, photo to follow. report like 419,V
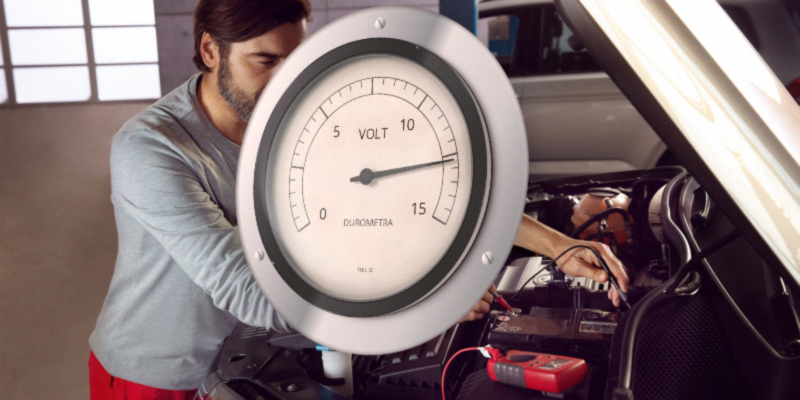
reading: 12.75,V
